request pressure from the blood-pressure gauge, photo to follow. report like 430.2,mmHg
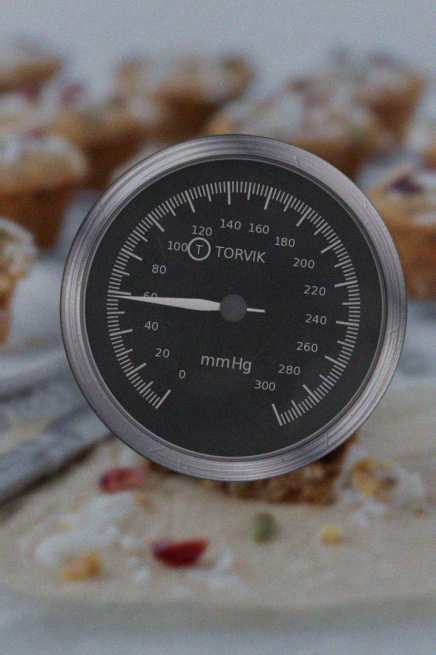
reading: 58,mmHg
